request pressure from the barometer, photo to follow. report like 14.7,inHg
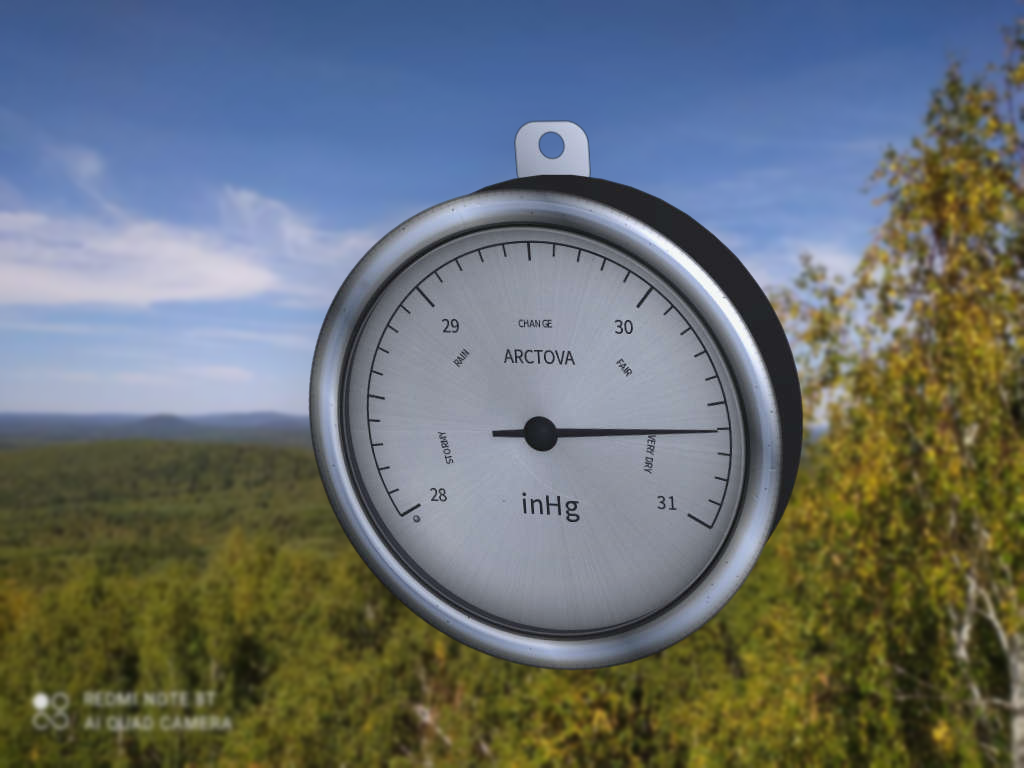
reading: 30.6,inHg
